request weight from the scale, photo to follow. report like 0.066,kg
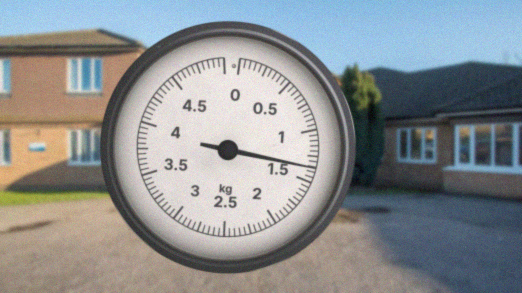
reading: 1.35,kg
